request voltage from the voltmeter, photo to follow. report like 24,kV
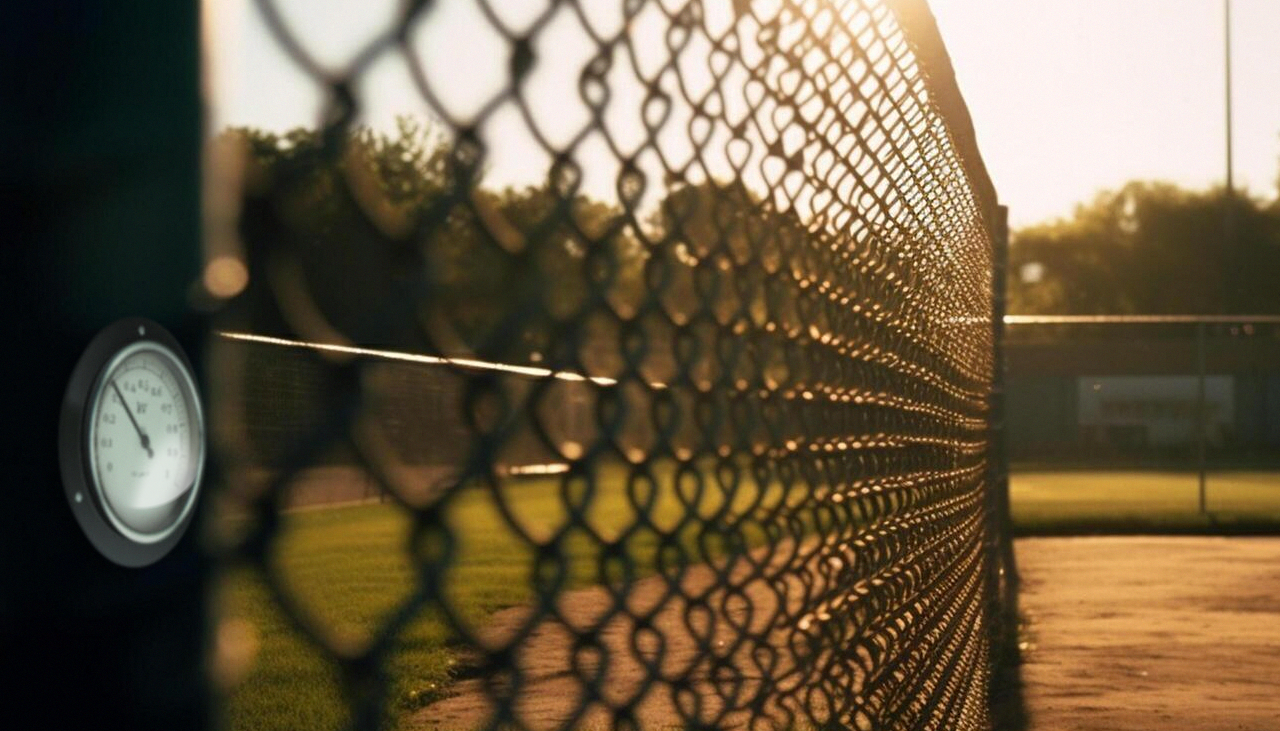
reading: 0.3,kV
